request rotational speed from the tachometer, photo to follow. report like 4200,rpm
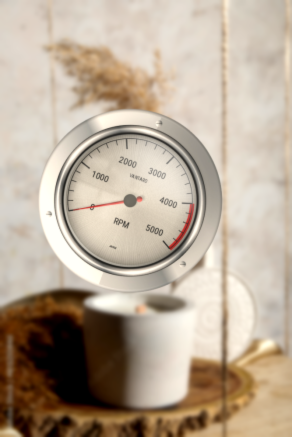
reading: 0,rpm
